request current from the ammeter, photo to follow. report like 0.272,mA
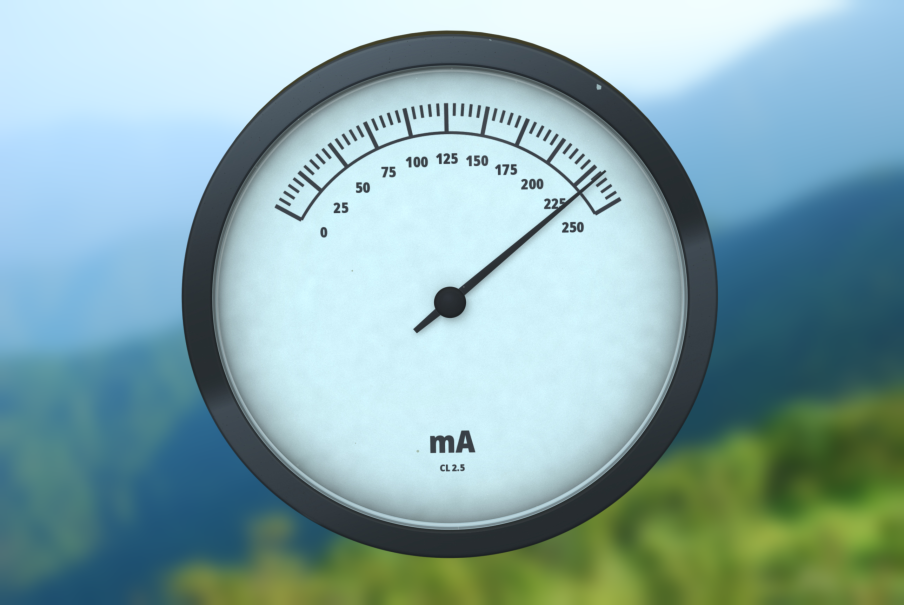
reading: 230,mA
